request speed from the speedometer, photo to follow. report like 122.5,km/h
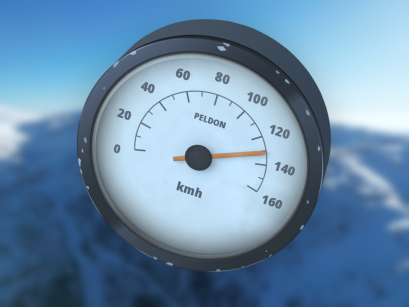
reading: 130,km/h
